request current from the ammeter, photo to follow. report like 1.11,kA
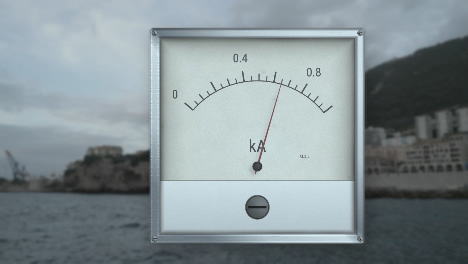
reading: 0.65,kA
